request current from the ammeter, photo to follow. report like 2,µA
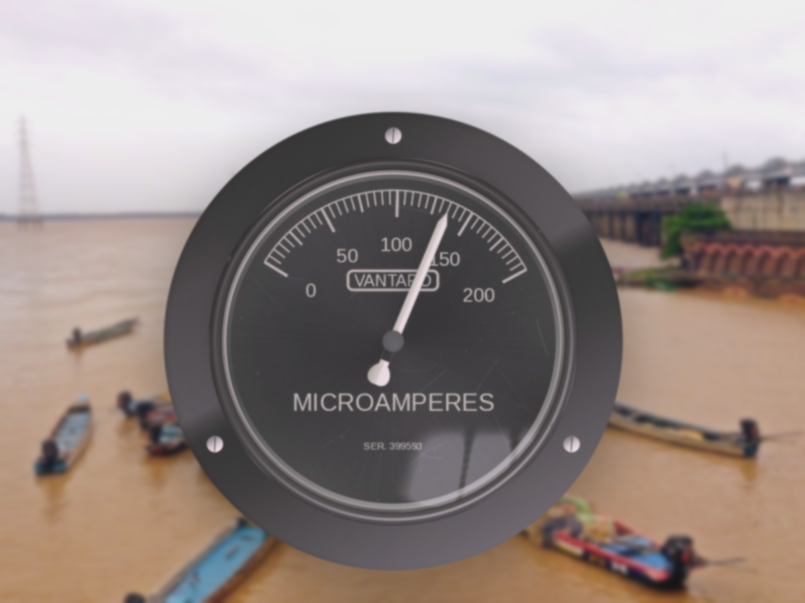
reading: 135,µA
